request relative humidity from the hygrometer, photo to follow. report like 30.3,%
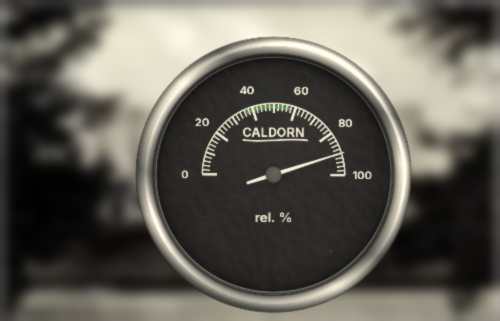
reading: 90,%
